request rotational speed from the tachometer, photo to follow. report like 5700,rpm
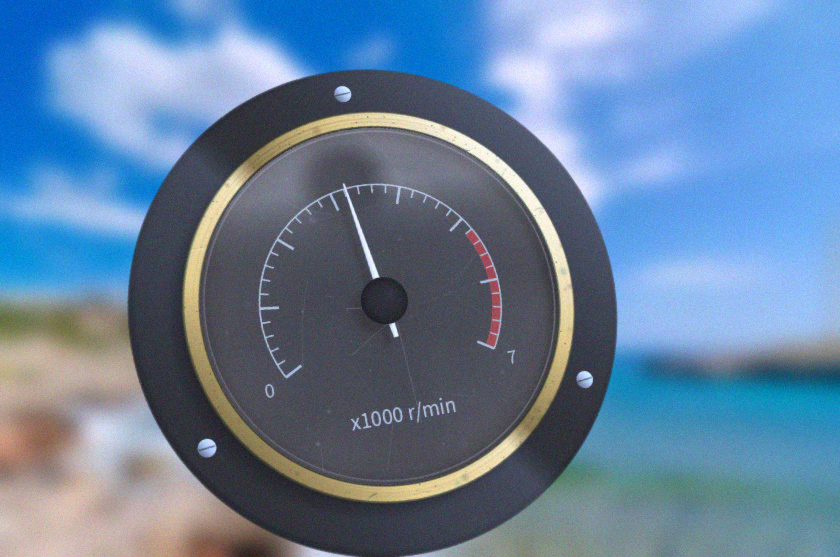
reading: 3200,rpm
